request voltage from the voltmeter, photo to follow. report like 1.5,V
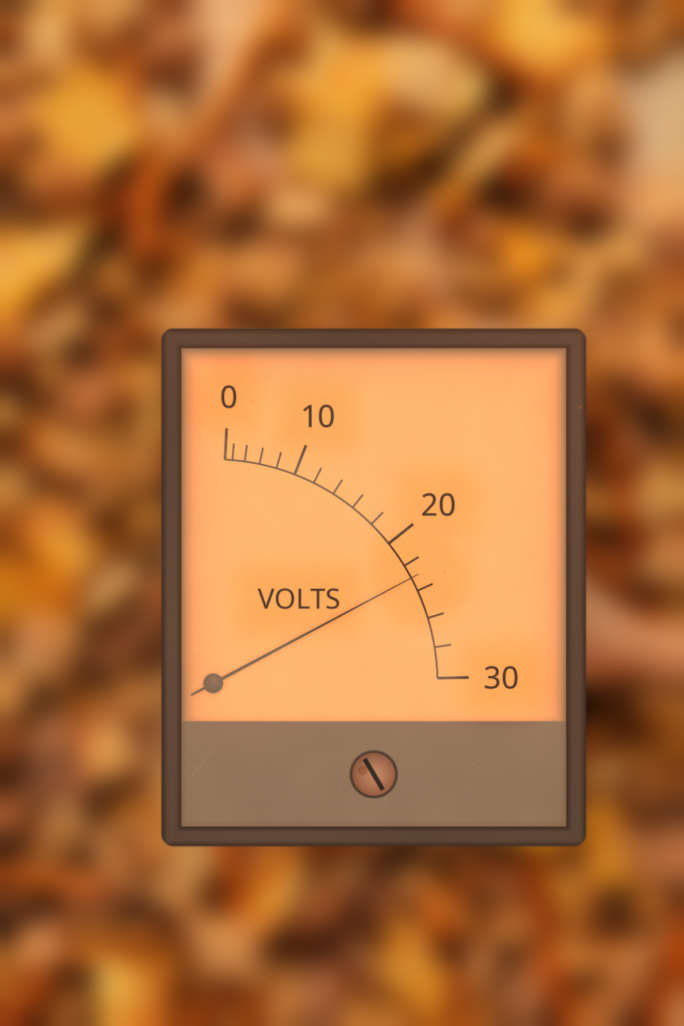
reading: 23,V
